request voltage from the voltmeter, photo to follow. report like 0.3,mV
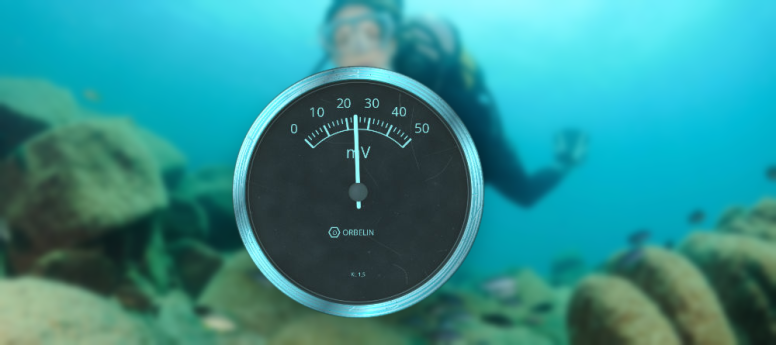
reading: 24,mV
